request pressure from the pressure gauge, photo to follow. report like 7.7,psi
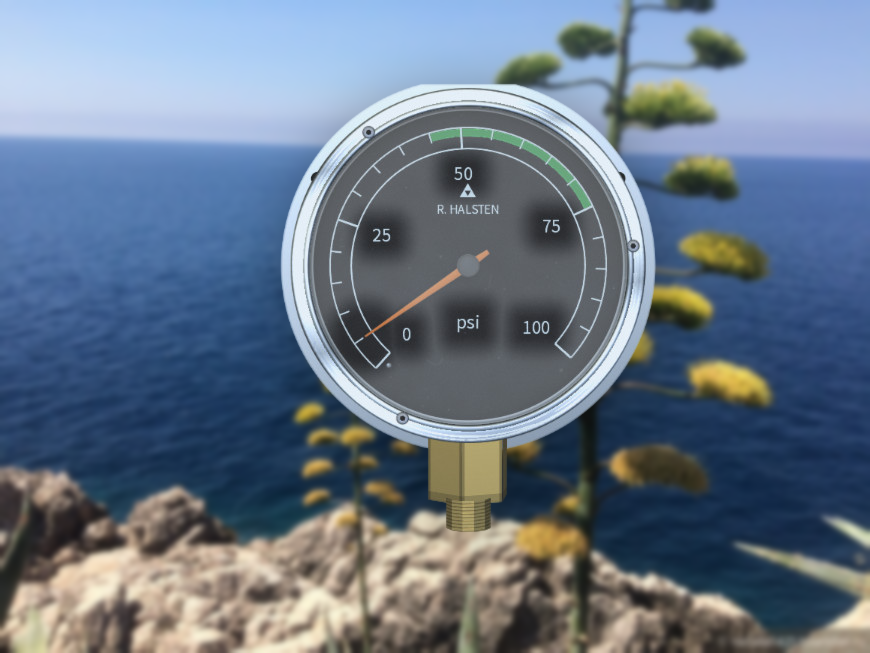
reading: 5,psi
